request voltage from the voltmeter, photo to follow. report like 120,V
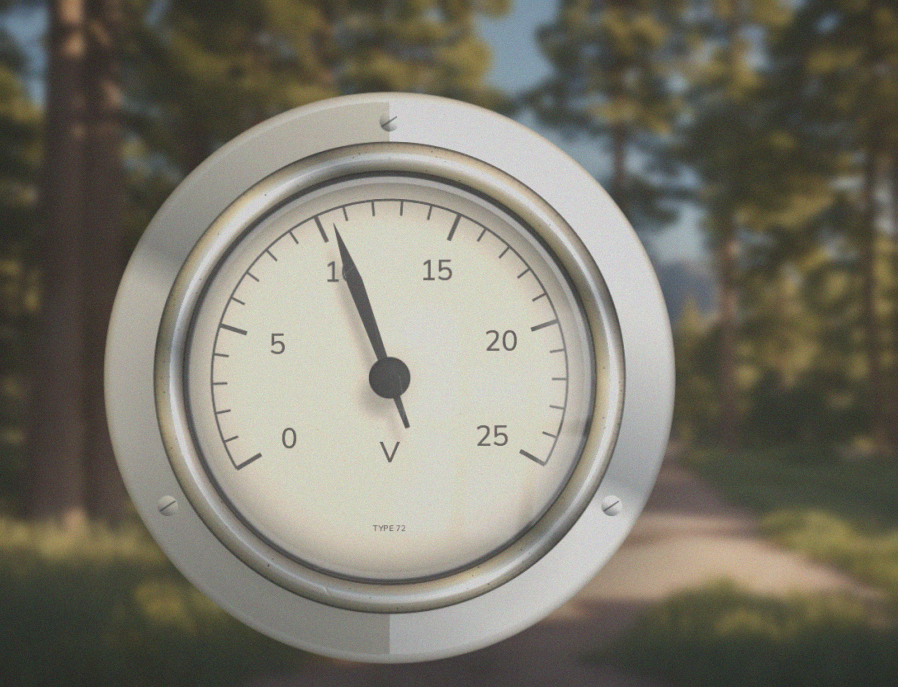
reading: 10.5,V
